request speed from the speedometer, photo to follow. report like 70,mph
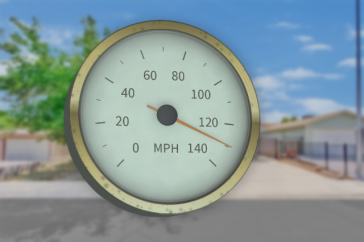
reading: 130,mph
